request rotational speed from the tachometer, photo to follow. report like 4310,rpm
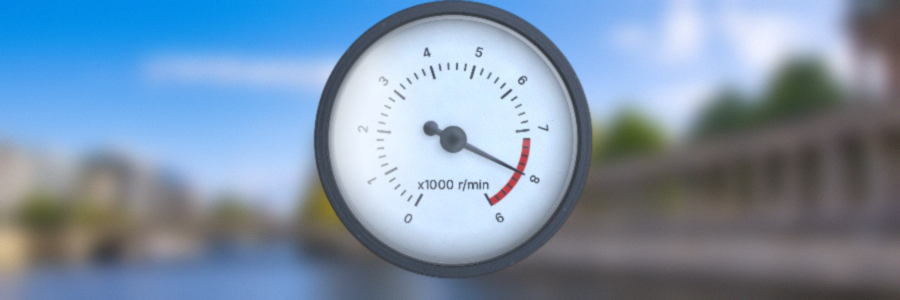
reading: 8000,rpm
